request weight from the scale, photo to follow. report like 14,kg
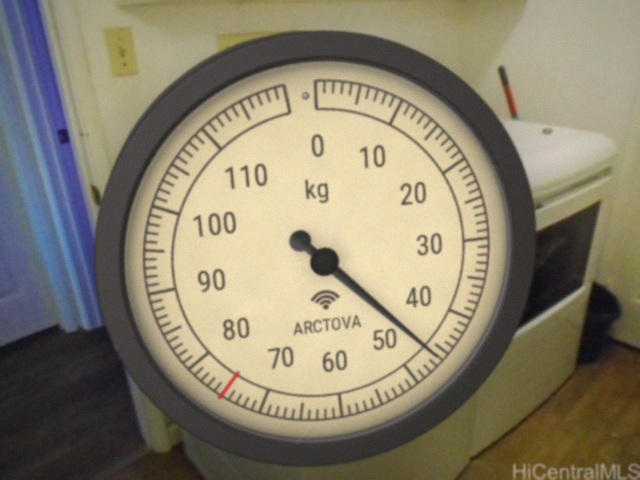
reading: 46,kg
